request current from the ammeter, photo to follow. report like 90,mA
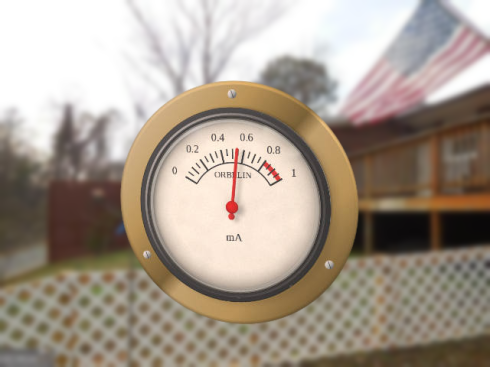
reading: 0.55,mA
